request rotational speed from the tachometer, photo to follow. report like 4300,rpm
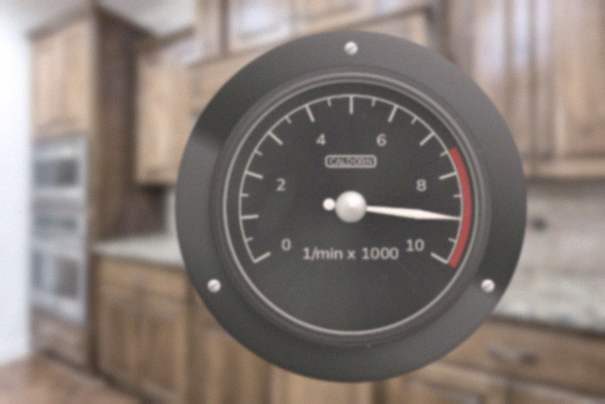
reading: 9000,rpm
